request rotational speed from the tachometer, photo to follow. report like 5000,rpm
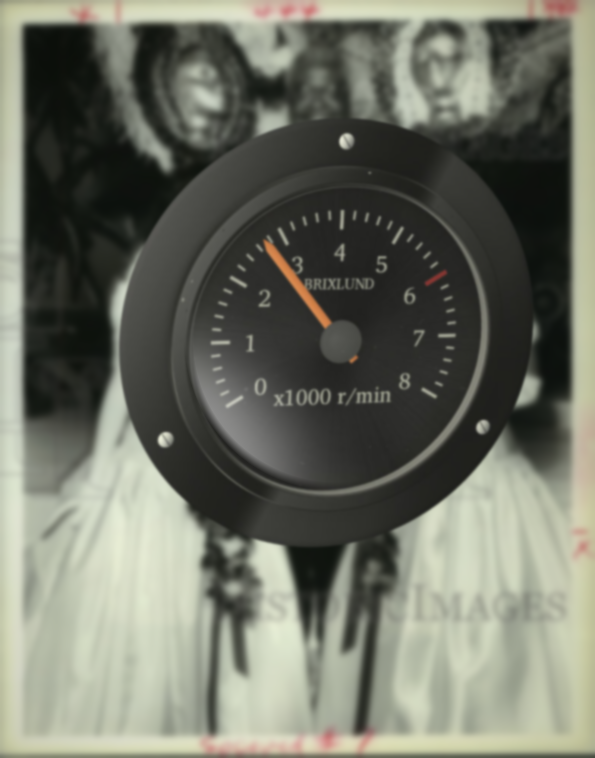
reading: 2700,rpm
